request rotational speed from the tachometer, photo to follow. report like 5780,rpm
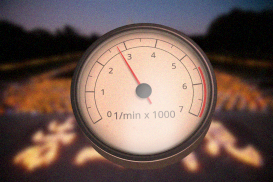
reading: 2750,rpm
